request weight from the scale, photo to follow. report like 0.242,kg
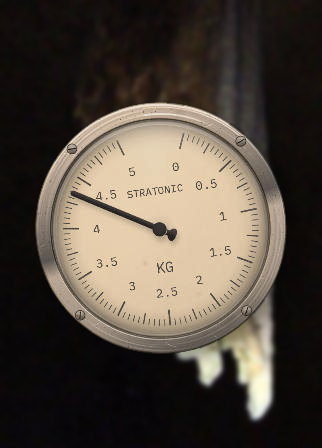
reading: 4.35,kg
